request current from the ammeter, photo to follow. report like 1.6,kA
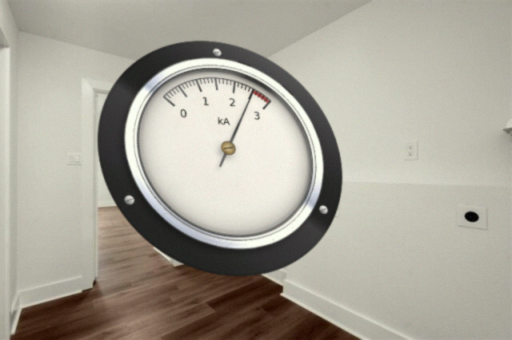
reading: 2.5,kA
